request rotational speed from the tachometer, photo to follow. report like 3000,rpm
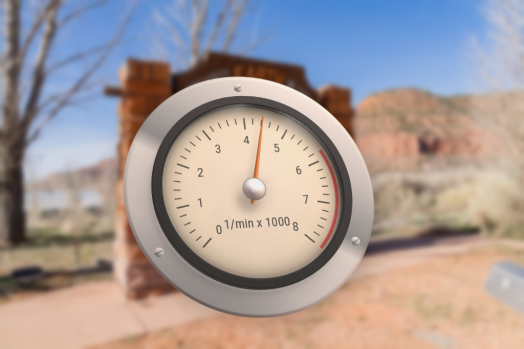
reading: 4400,rpm
